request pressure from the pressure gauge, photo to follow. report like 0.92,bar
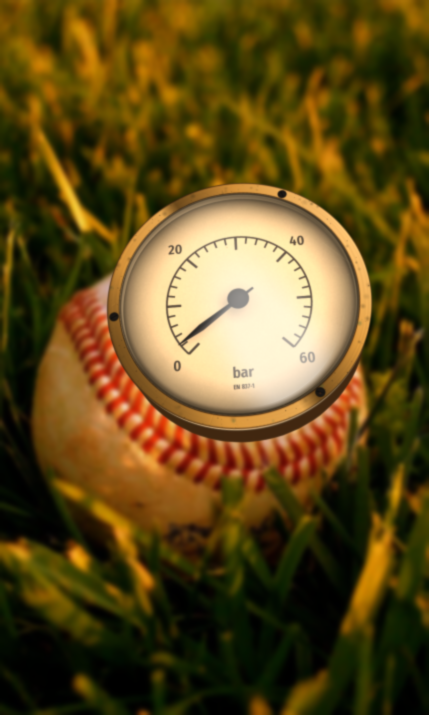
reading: 2,bar
